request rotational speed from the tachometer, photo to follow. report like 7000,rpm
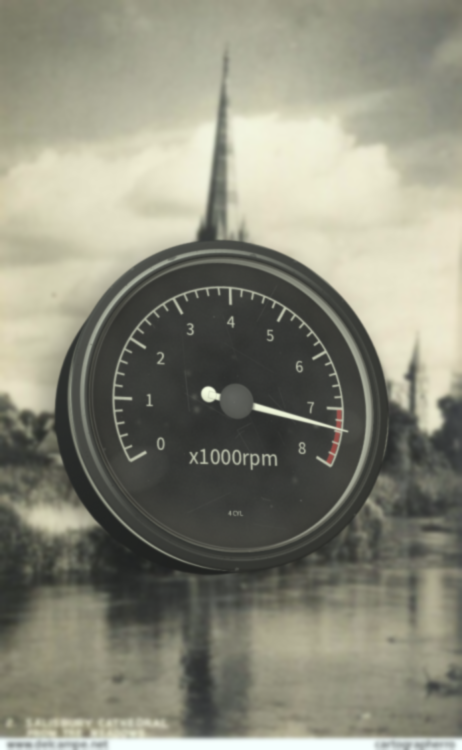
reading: 7400,rpm
